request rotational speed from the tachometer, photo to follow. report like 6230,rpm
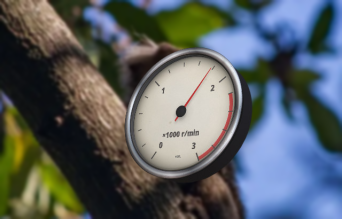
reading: 1800,rpm
